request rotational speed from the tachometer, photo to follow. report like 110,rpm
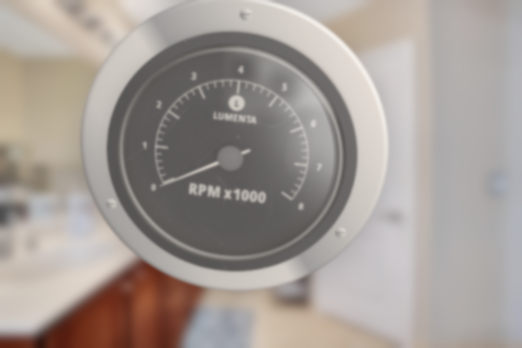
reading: 0,rpm
